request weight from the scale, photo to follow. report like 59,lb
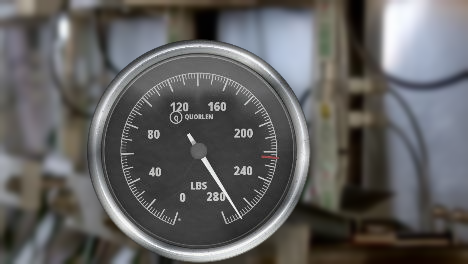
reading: 270,lb
